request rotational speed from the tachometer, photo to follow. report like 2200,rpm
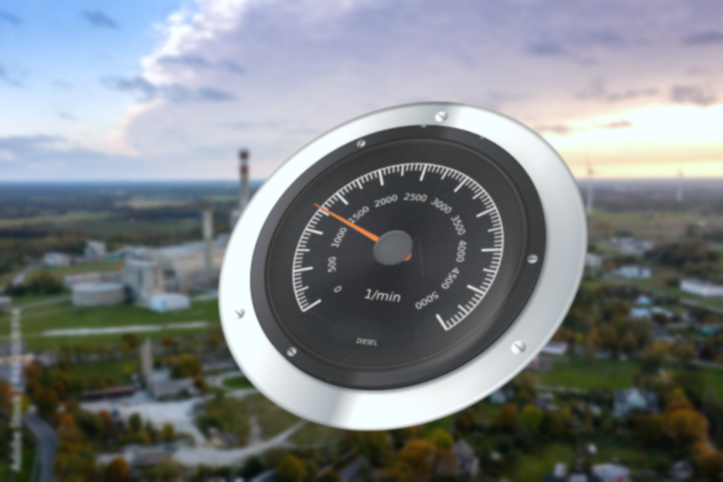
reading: 1250,rpm
